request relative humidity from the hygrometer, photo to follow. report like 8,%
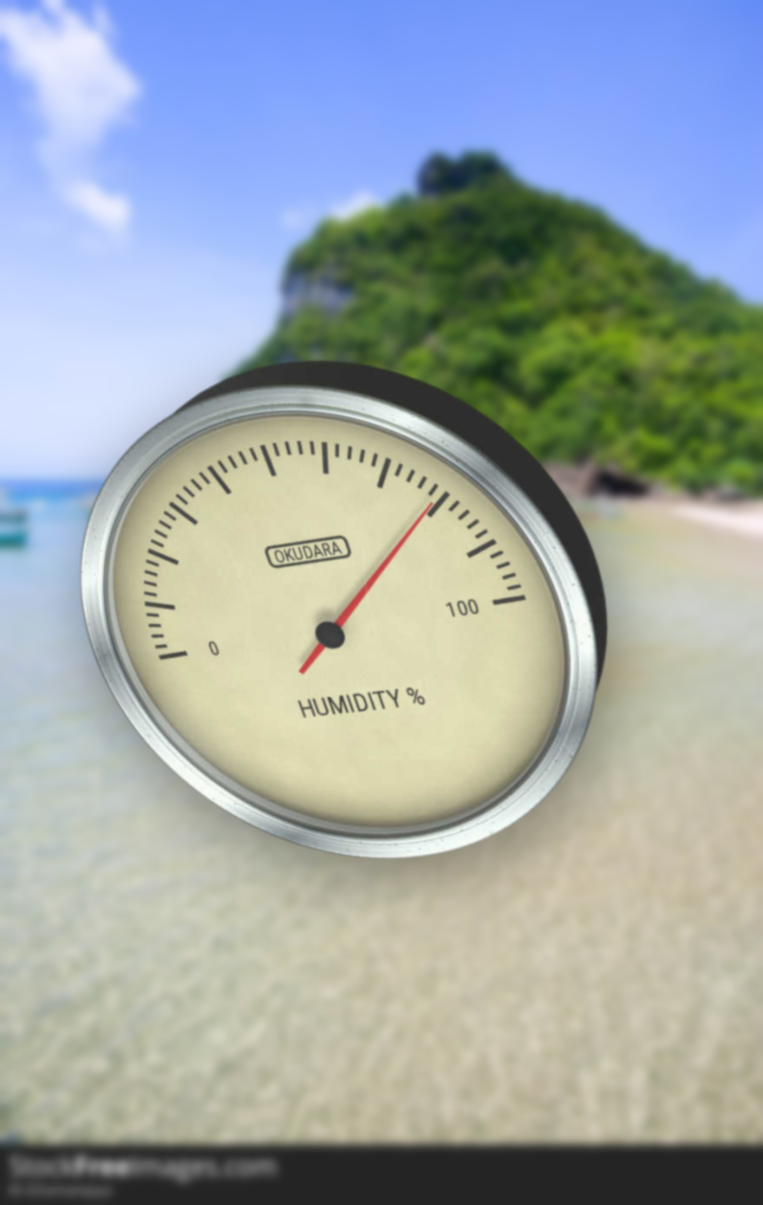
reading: 79,%
